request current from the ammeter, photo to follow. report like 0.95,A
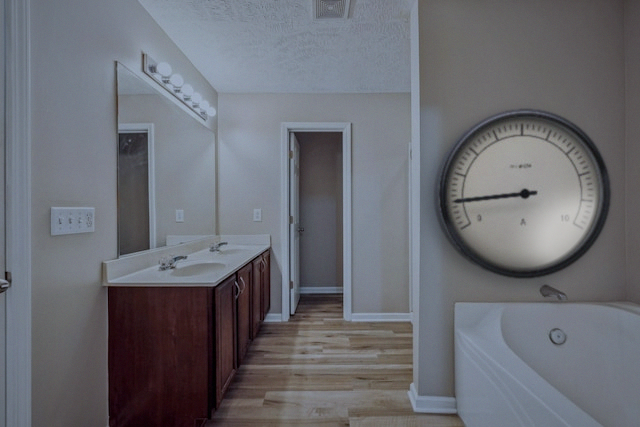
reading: 1,A
